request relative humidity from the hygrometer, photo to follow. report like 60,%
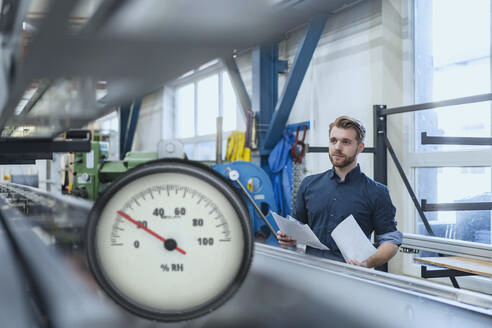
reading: 20,%
